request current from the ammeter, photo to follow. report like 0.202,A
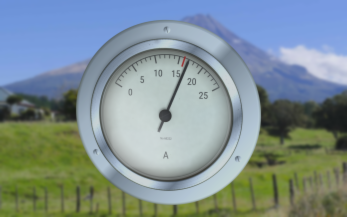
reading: 17,A
